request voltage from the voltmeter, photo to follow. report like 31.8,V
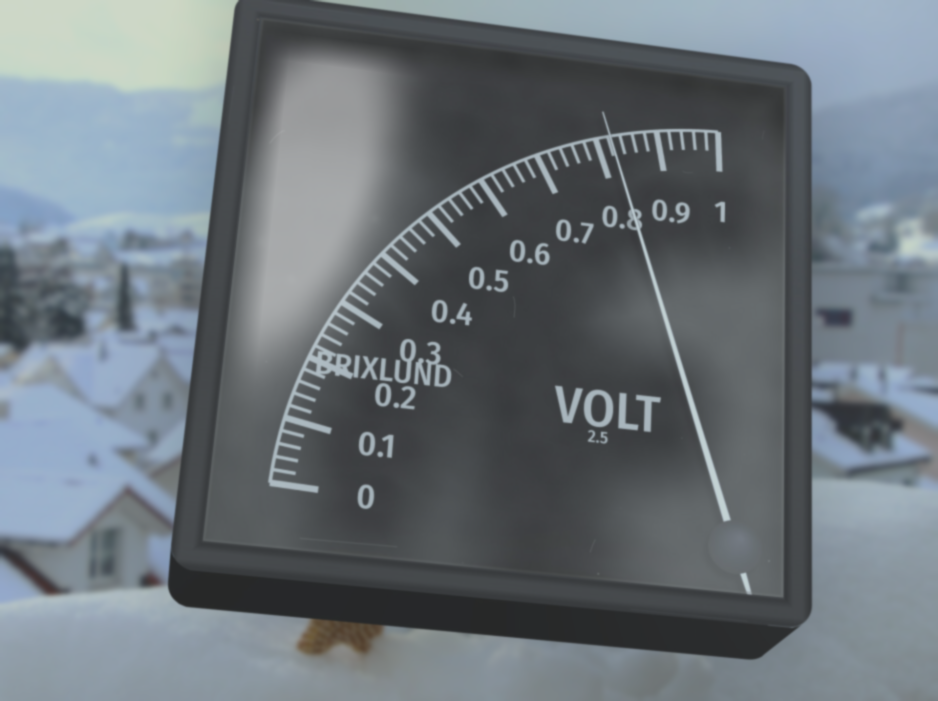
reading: 0.82,V
